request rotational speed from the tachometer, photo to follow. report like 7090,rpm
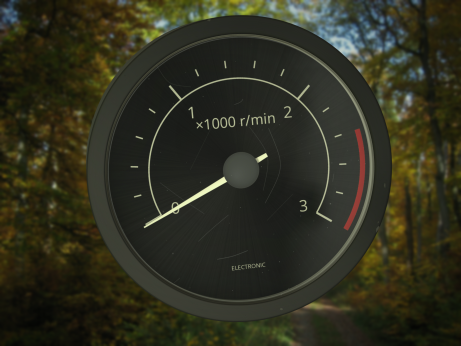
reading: 0,rpm
